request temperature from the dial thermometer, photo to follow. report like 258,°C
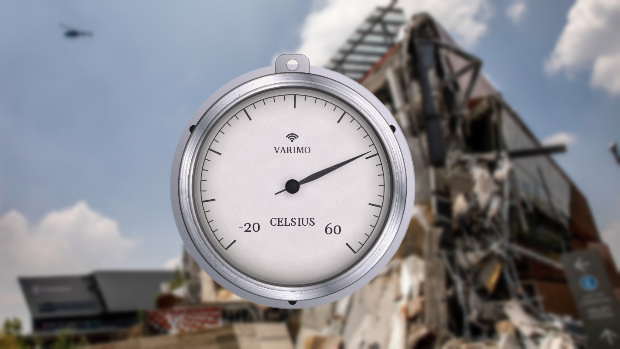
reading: 39,°C
